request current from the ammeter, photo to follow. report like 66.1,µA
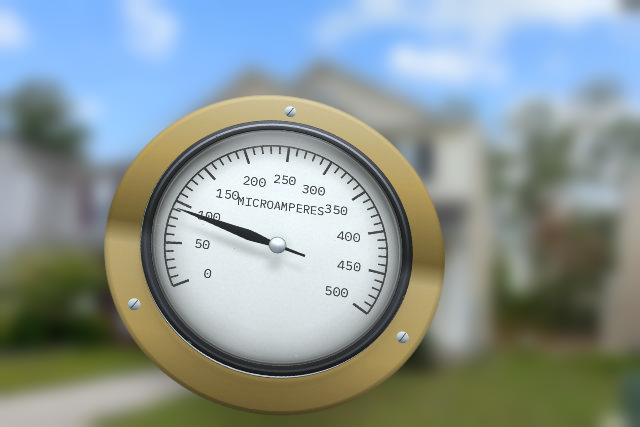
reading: 90,µA
